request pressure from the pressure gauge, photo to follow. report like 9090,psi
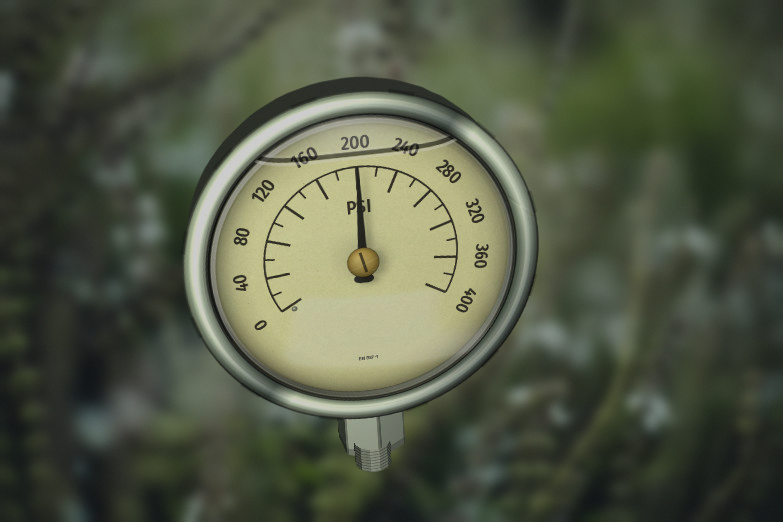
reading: 200,psi
